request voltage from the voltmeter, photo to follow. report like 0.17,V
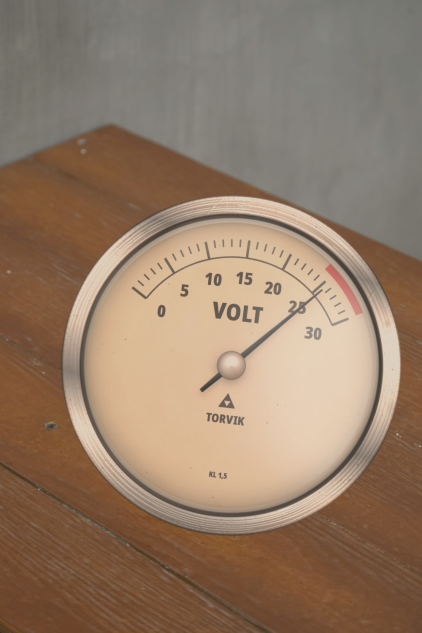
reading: 25.5,V
